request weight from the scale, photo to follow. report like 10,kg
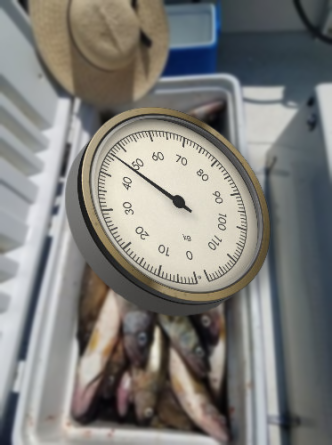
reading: 45,kg
